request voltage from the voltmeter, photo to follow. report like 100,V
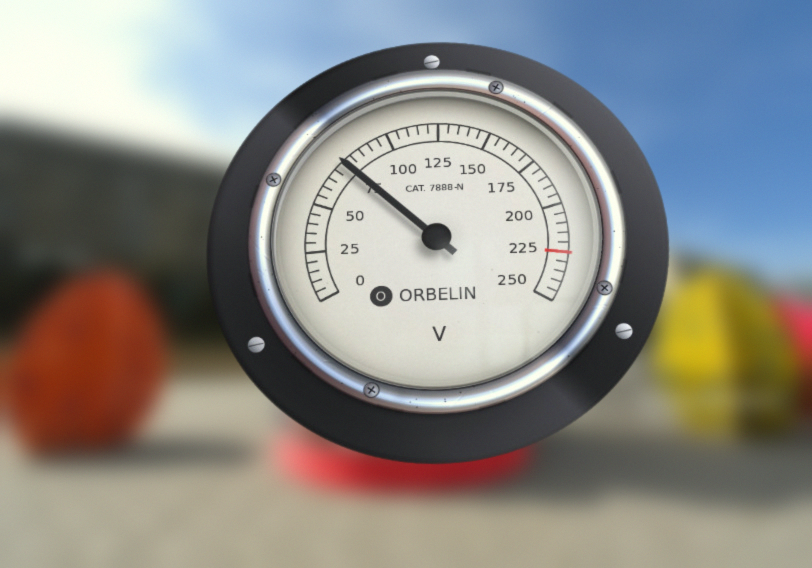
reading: 75,V
